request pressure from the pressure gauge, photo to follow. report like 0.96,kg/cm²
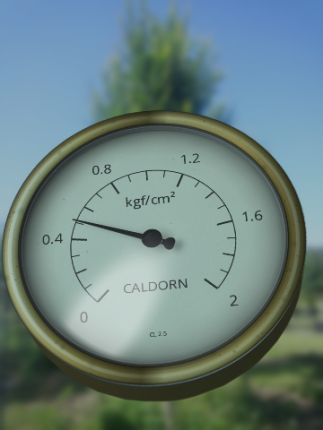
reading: 0.5,kg/cm²
